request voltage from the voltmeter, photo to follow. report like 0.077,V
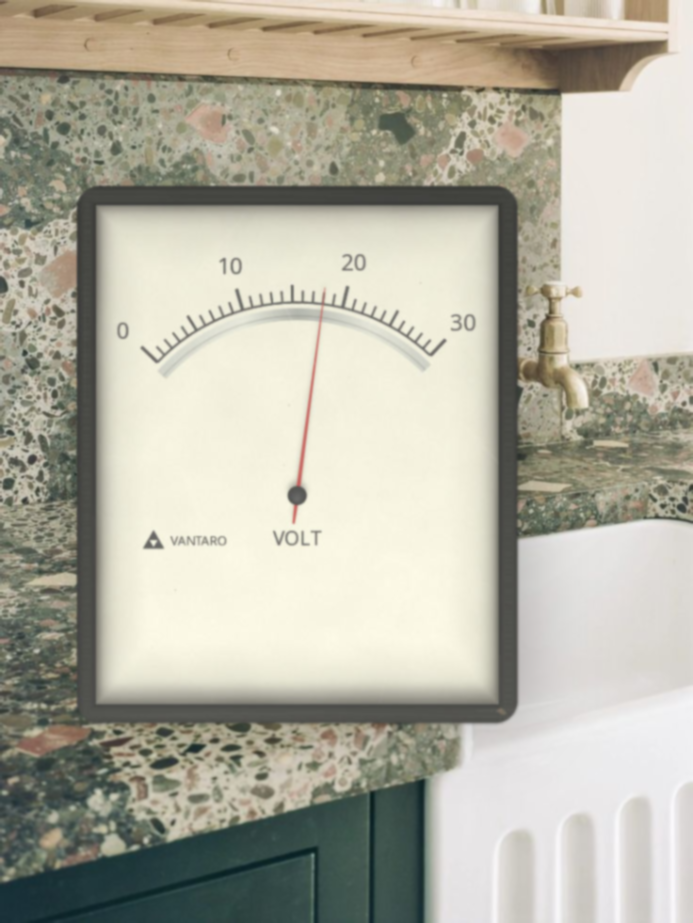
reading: 18,V
